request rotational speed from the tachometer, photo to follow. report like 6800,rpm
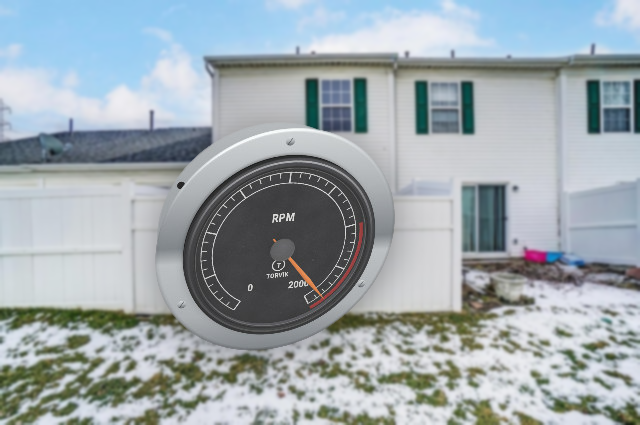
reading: 1925,rpm
